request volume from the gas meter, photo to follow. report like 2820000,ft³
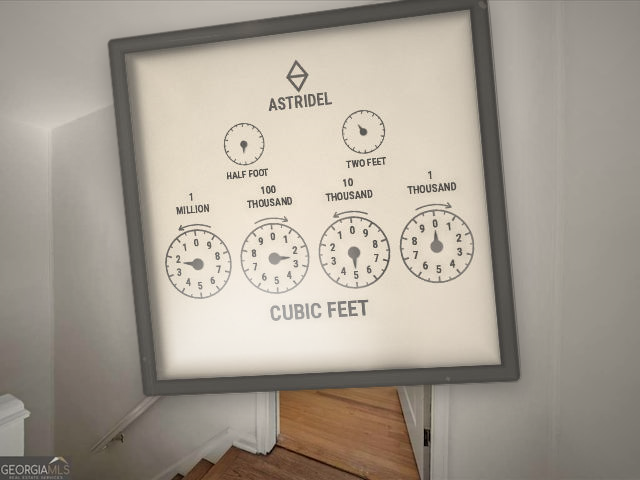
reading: 225000,ft³
